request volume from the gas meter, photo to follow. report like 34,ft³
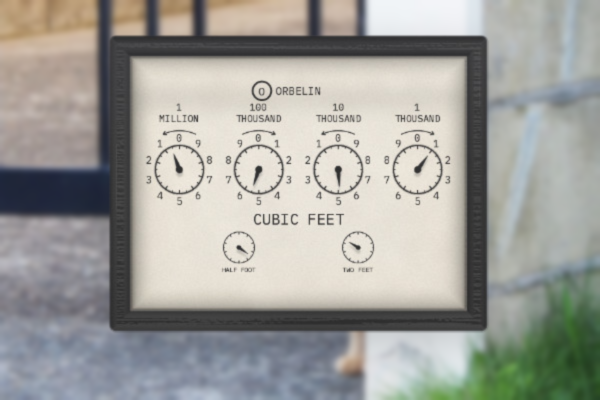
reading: 55100,ft³
